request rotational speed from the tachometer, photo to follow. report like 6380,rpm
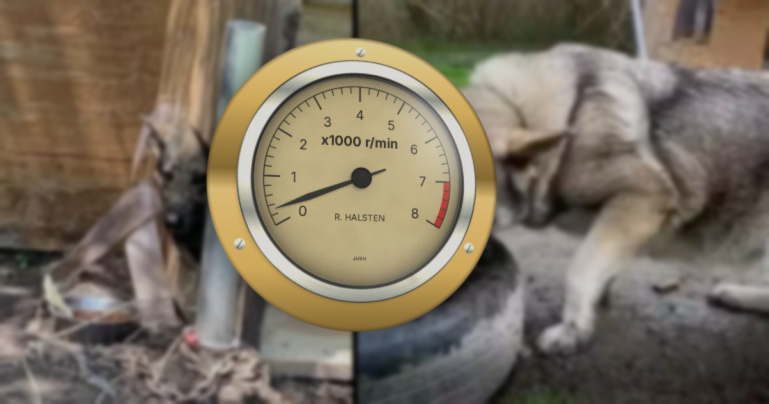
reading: 300,rpm
